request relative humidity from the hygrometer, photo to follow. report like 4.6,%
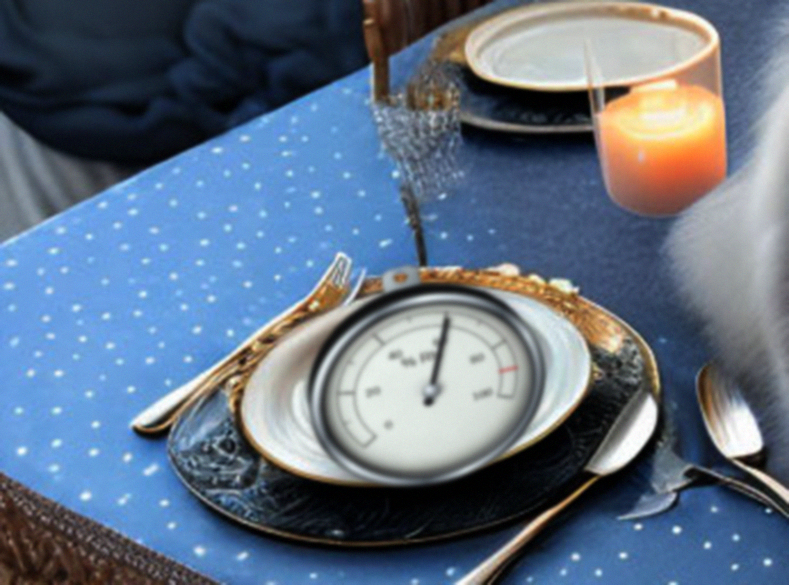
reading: 60,%
